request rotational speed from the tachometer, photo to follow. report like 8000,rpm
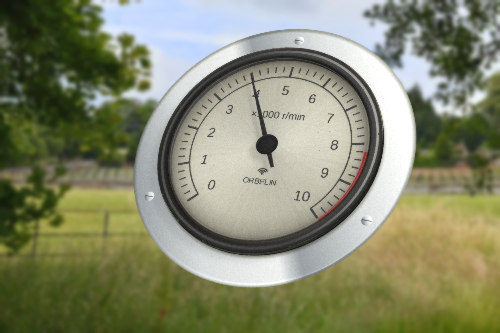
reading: 4000,rpm
